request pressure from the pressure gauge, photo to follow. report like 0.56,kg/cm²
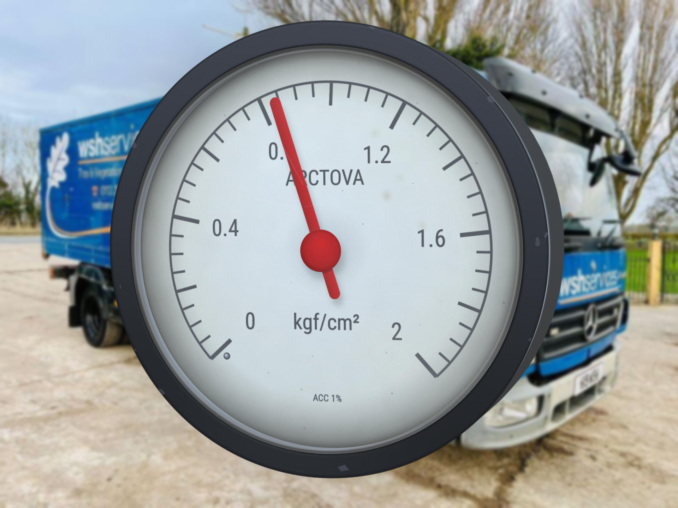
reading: 0.85,kg/cm²
